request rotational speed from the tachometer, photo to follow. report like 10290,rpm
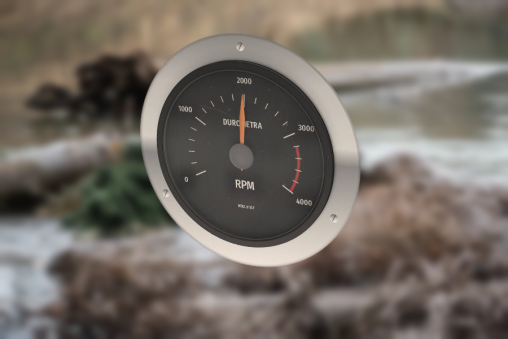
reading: 2000,rpm
